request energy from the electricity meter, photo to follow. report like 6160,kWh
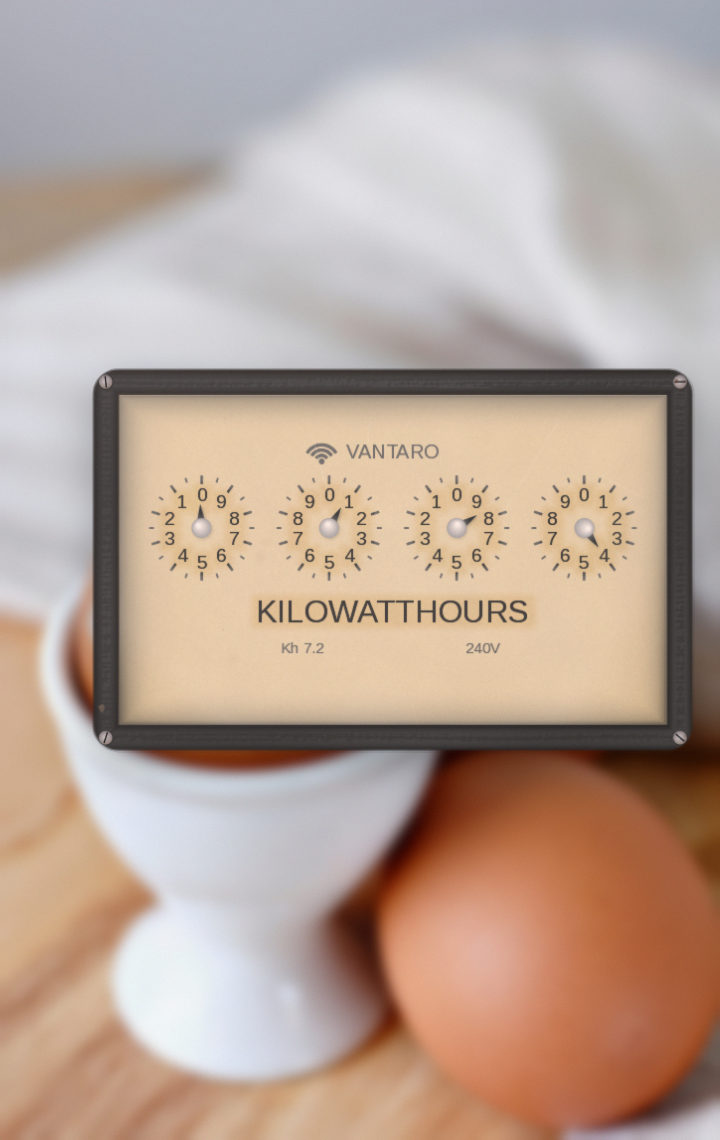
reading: 84,kWh
